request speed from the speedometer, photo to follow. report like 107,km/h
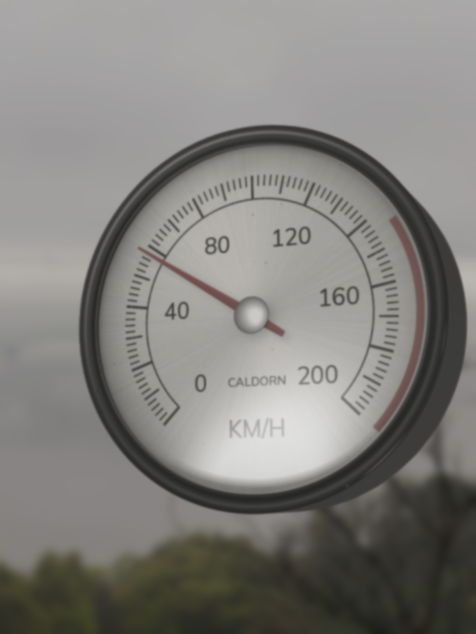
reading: 58,km/h
